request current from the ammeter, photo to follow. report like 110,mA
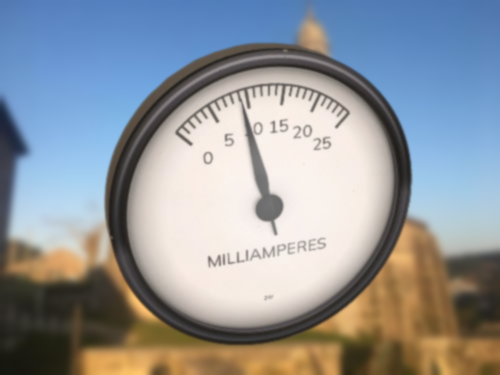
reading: 9,mA
